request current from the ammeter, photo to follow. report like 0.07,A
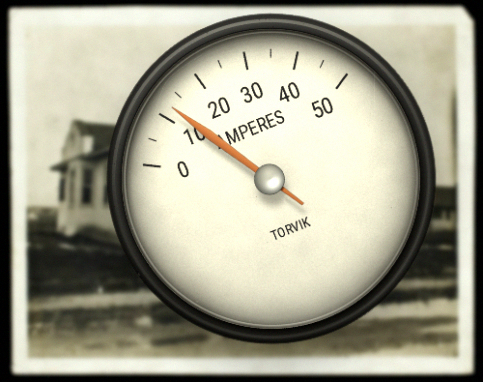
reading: 12.5,A
